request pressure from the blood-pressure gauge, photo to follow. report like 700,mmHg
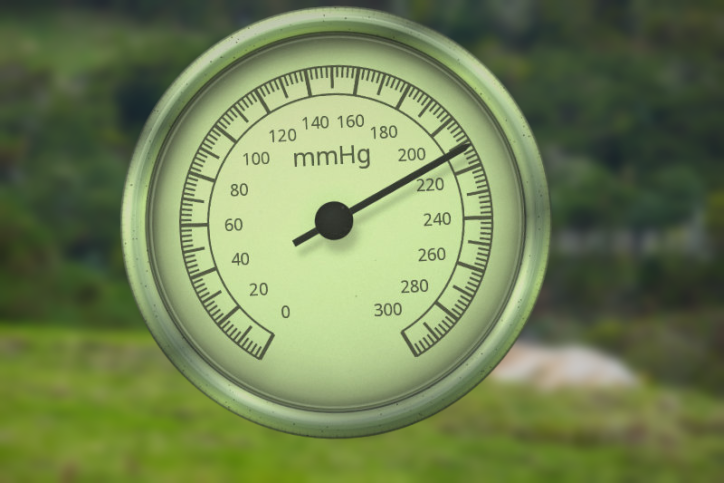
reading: 212,mmHg
